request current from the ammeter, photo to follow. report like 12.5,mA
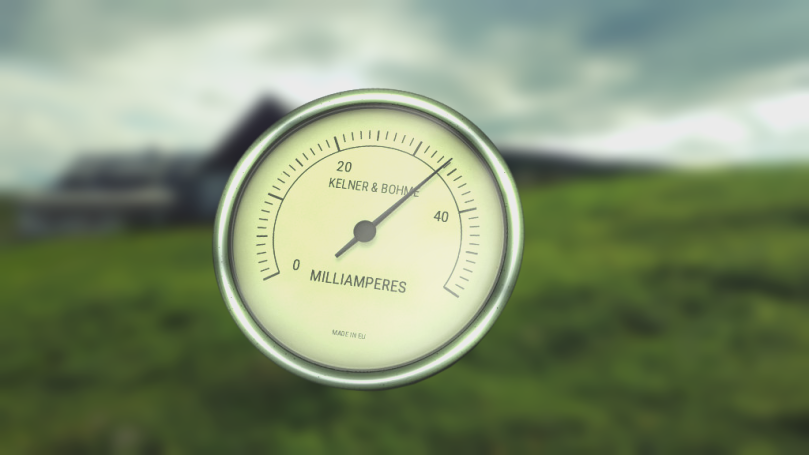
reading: 34,mA
